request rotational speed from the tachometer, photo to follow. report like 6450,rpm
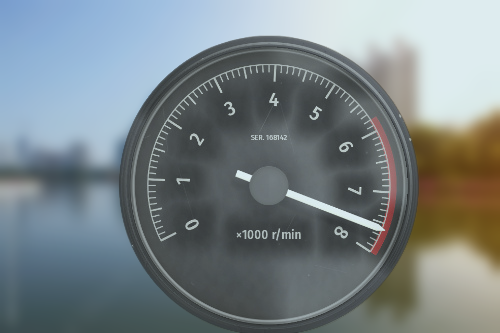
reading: 7600,rpm
